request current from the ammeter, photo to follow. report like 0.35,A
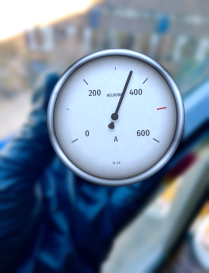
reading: 350,A
